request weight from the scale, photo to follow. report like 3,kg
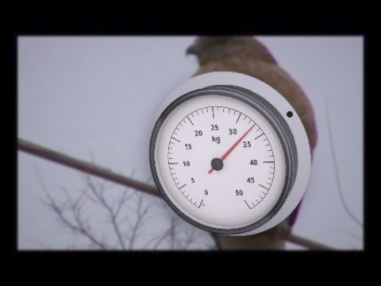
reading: 33,kg
